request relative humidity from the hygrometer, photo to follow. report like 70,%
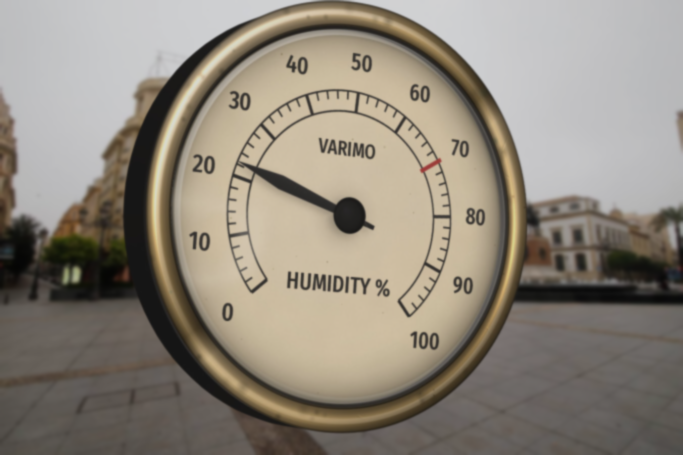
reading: 22,%
